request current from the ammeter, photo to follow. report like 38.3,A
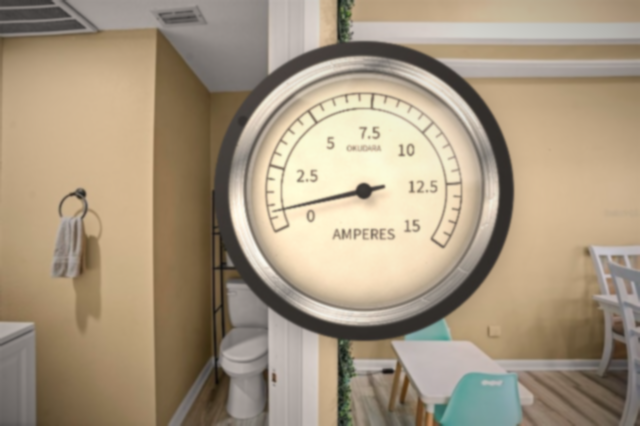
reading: 0.75,A
